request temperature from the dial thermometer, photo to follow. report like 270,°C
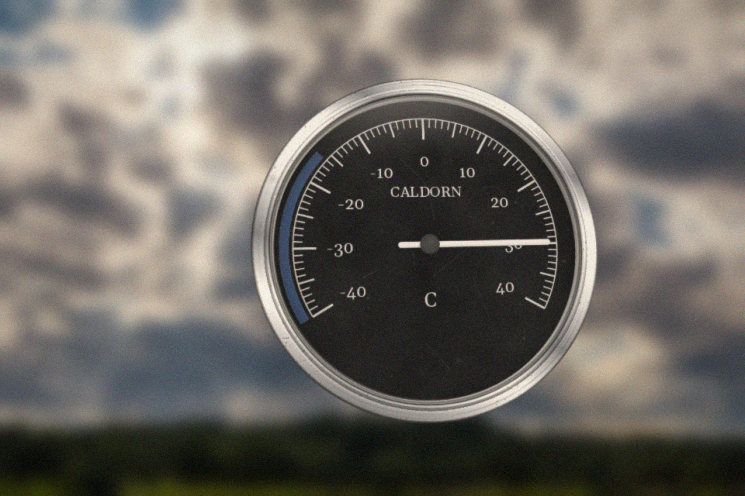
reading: 30,°C
